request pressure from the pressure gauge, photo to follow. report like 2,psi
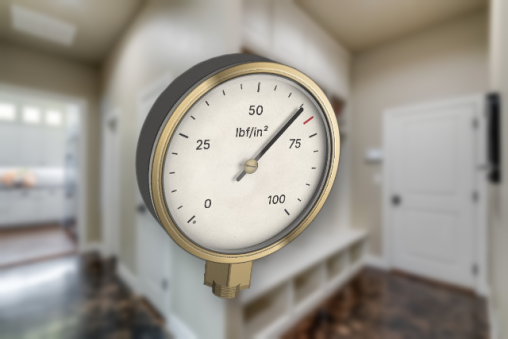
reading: 65,psi
